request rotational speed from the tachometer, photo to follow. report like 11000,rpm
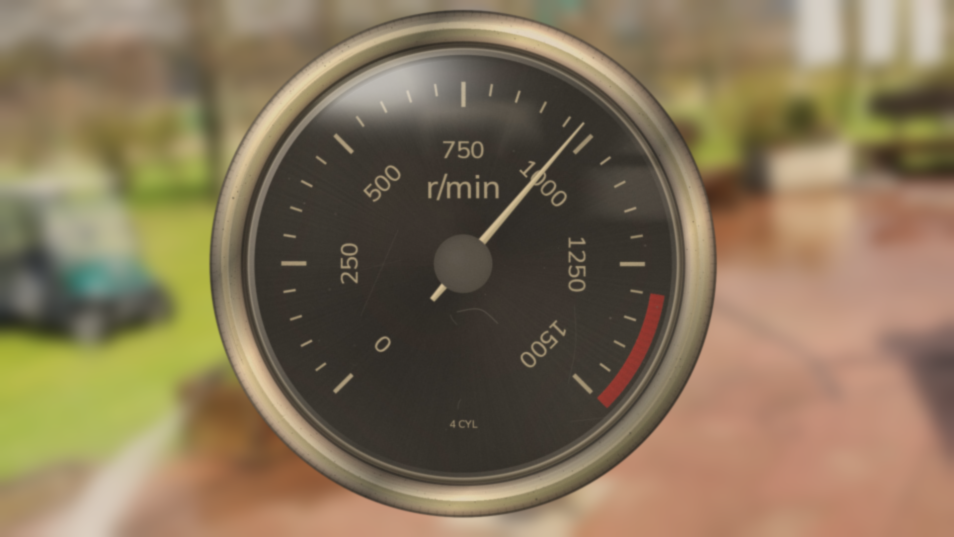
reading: 975,rpm
